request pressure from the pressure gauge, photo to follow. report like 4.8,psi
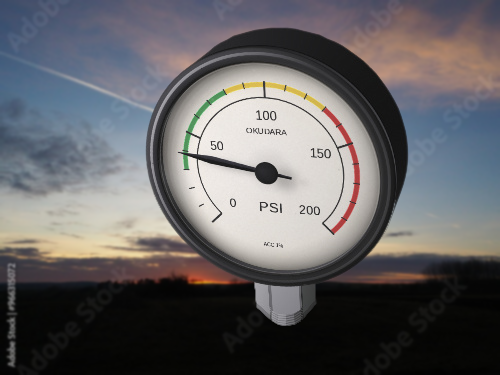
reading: 40,psi
